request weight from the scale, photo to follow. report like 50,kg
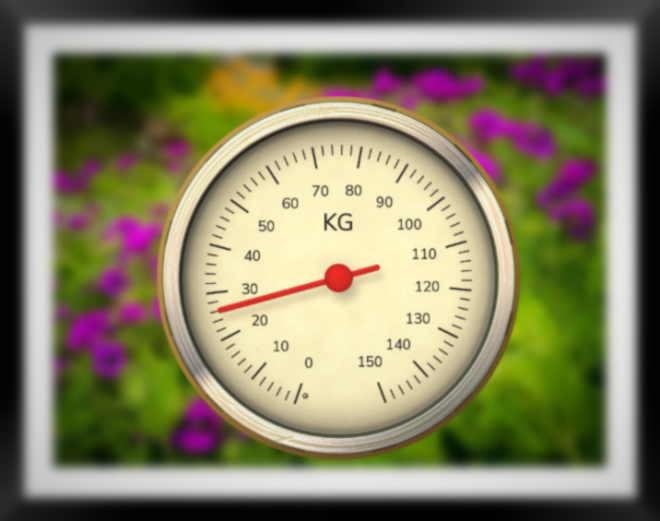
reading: 26,kg
